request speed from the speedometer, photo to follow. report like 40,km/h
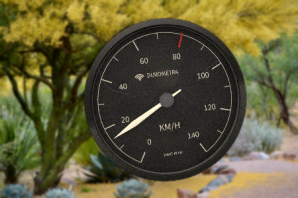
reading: 15,km/h
